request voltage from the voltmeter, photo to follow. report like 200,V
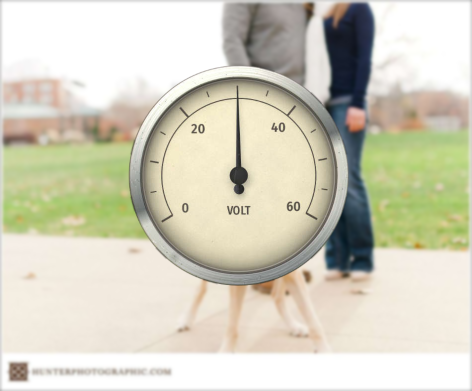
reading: 30,V
